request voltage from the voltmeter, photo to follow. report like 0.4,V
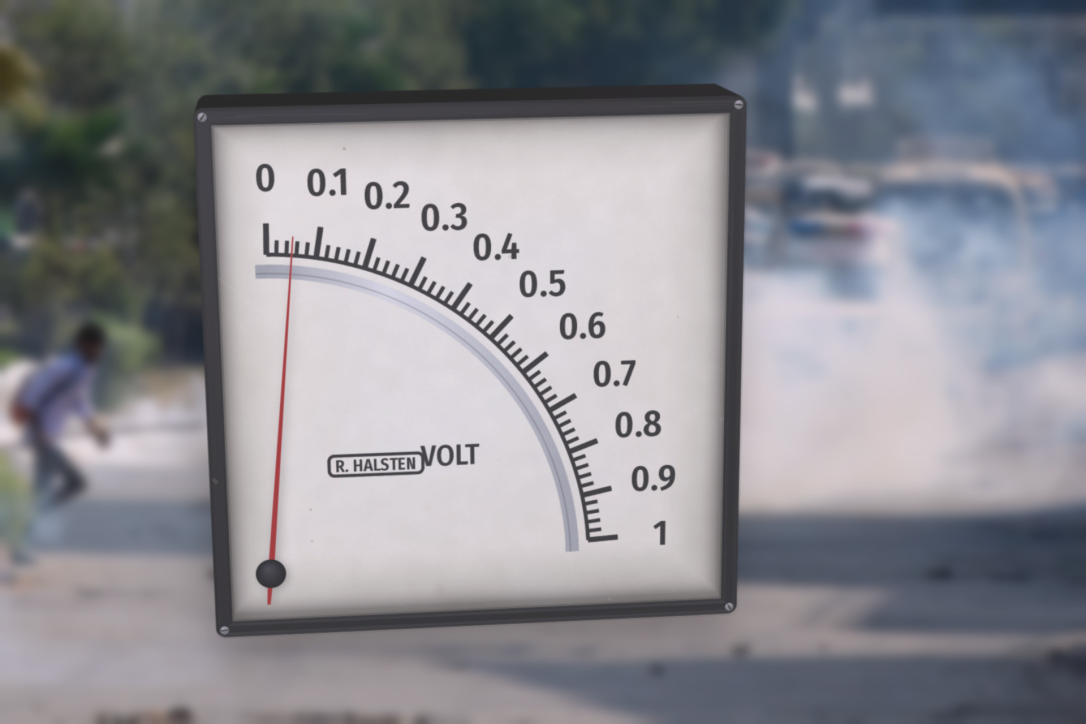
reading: 0.05,V
